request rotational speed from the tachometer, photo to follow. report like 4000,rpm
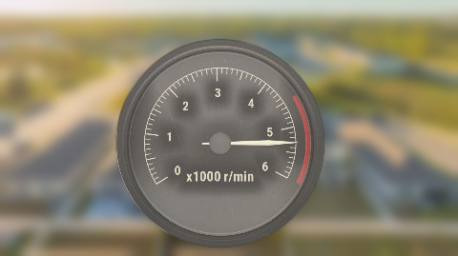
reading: 5300,rpm
